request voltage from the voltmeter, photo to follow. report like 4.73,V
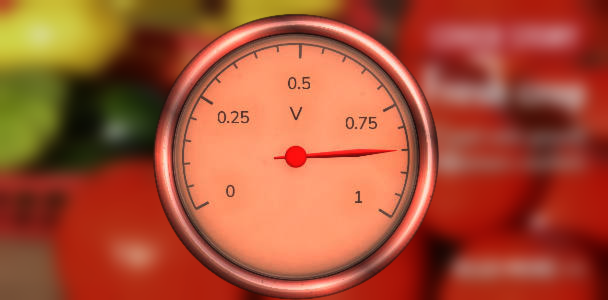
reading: 0.85,V
